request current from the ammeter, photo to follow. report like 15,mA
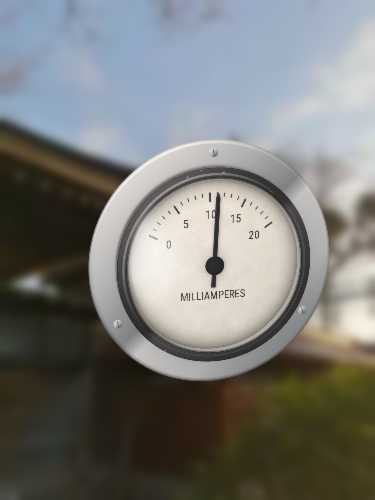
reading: 11,mA
